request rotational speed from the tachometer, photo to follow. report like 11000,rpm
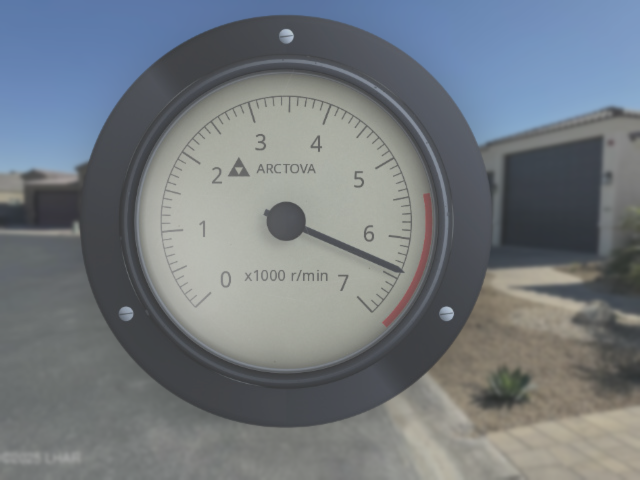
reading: 6400,rpm
